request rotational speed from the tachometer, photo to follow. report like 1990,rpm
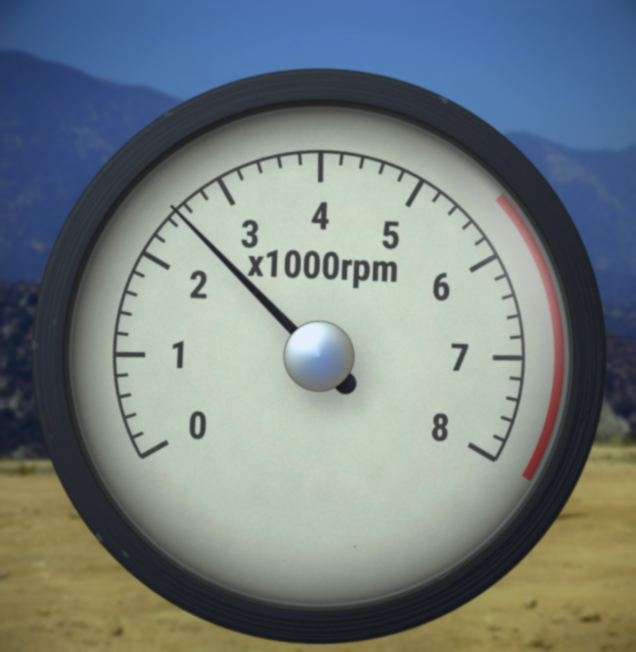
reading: 2500,rpm
